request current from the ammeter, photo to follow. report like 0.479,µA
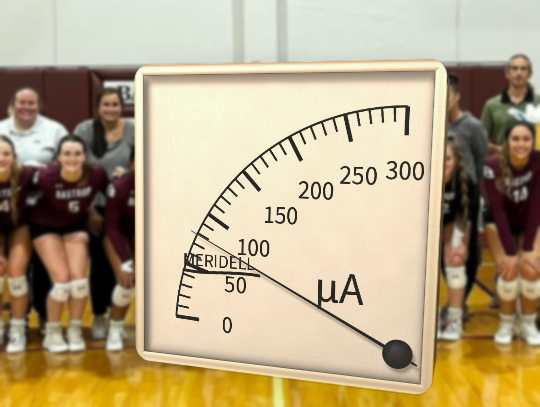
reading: 80,µA
